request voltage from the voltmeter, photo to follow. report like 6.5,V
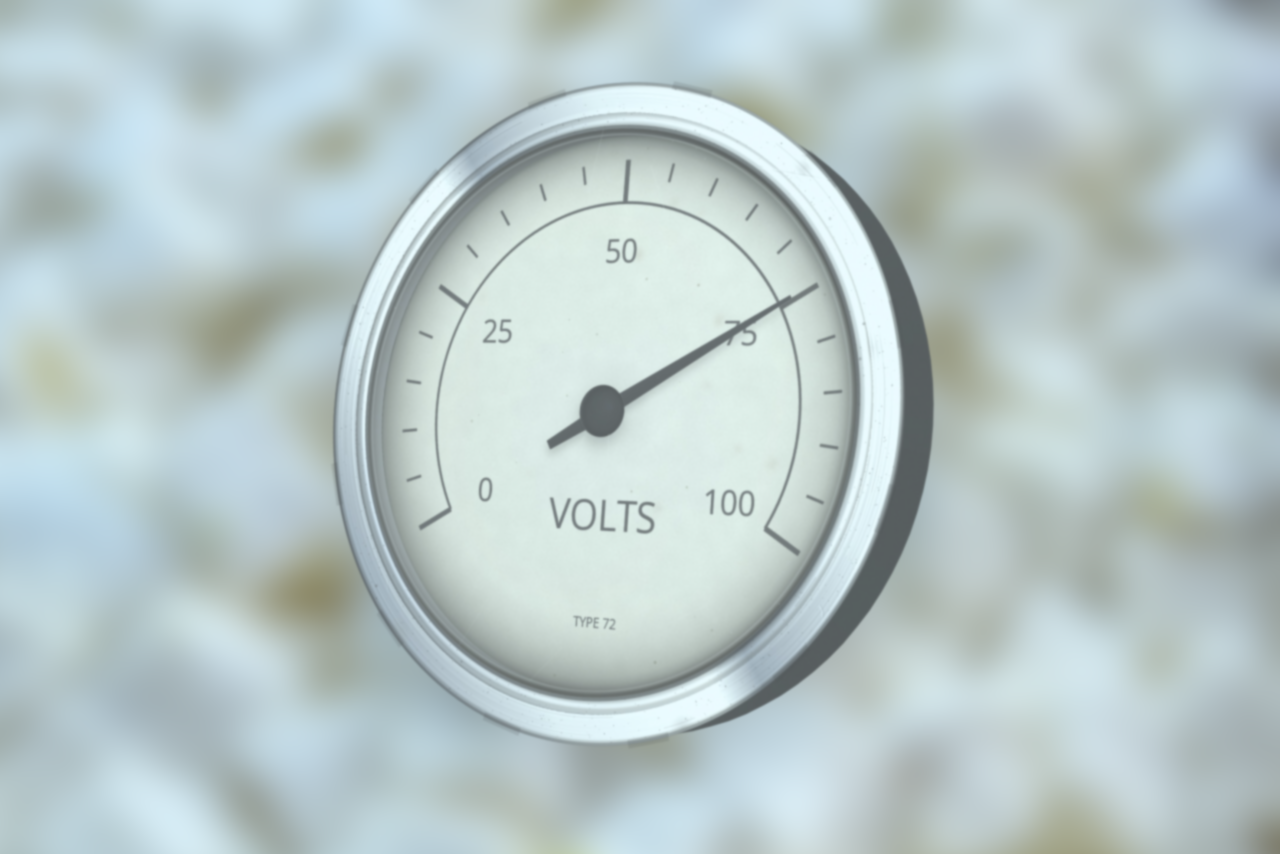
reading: 75,V
